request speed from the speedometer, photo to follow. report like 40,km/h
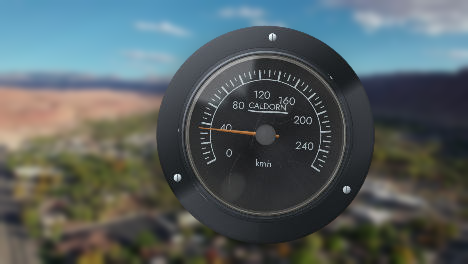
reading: 35,km/h
